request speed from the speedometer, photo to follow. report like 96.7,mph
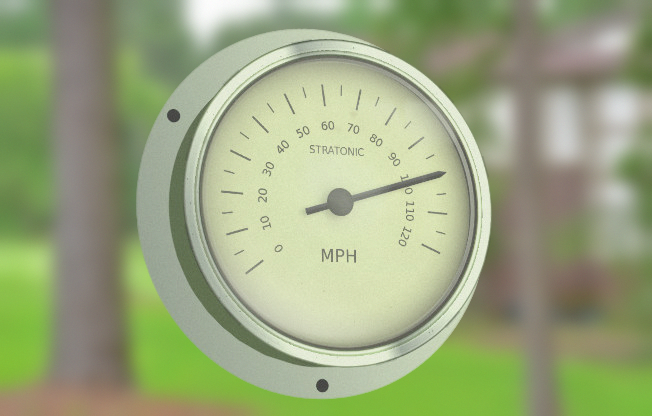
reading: 100,mph
